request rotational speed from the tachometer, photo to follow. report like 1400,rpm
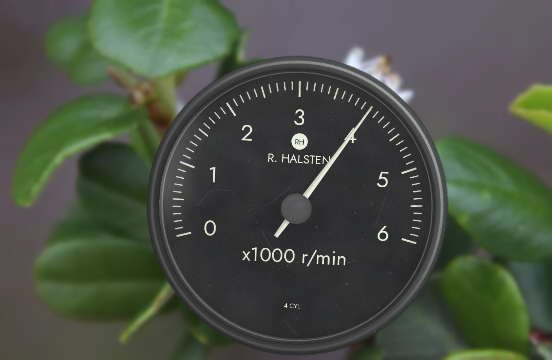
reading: 4000,rpm
